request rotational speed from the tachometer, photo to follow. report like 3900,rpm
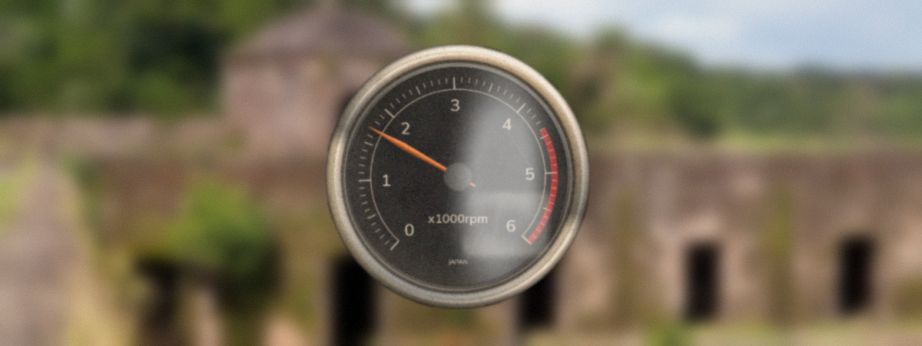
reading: 1700,rpm
